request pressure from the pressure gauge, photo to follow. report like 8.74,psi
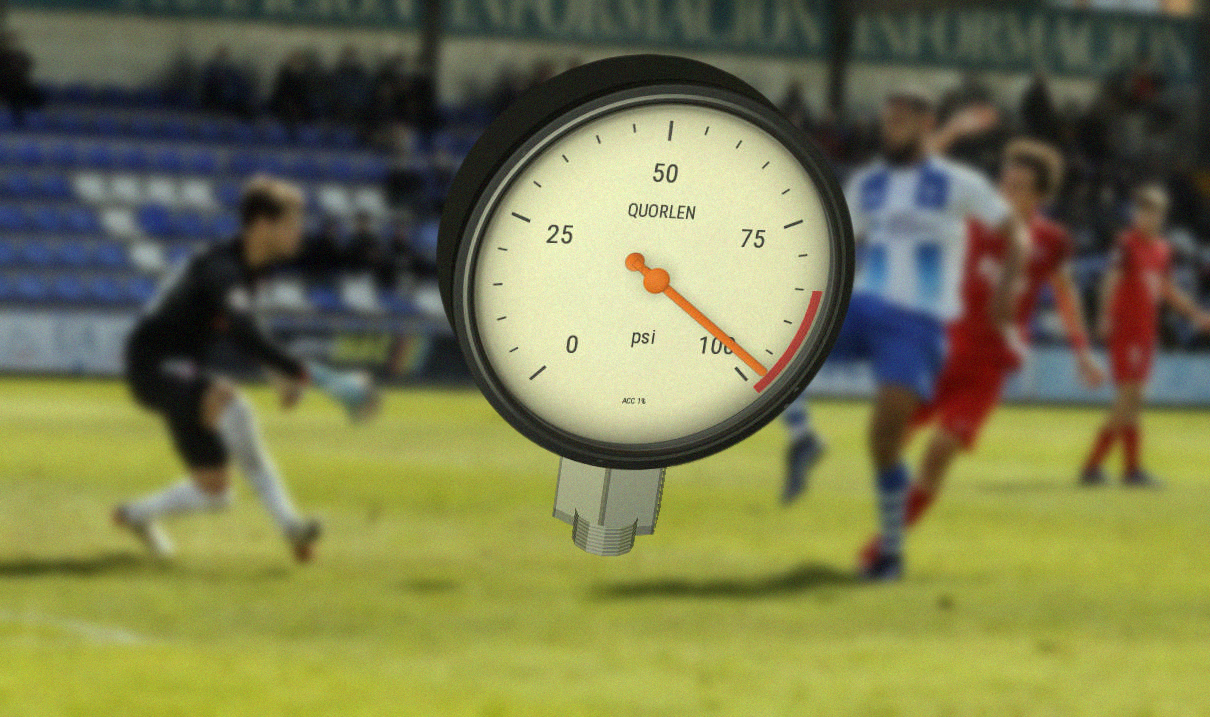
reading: 97.5,psi
